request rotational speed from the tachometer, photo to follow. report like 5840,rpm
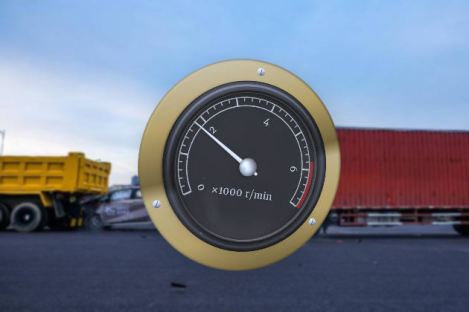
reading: 1800,rpm
